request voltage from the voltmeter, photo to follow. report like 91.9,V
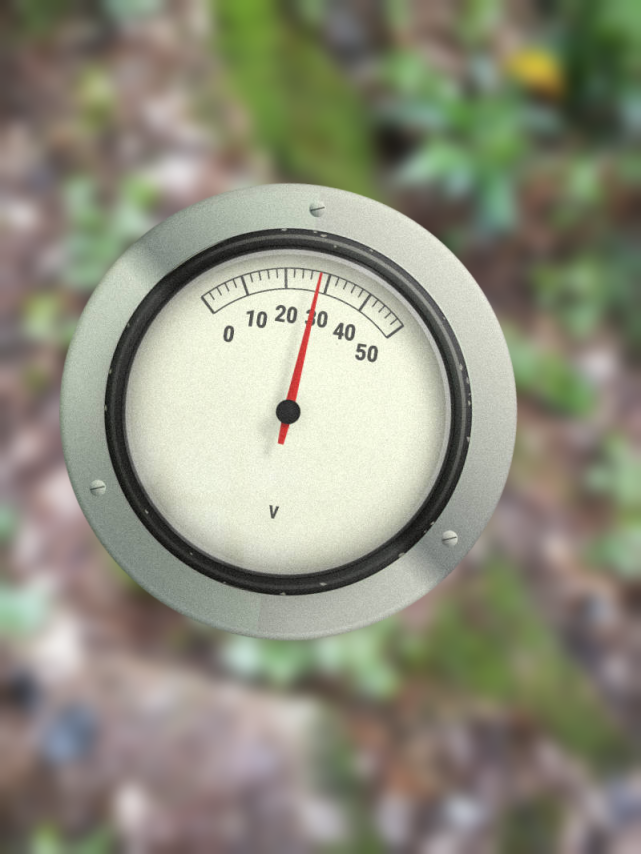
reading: 28,V
